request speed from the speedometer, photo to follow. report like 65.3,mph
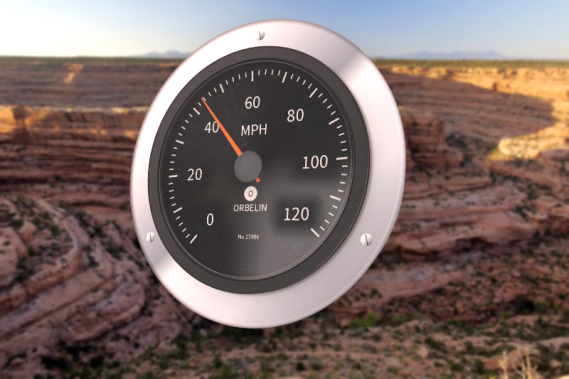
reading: 44,mph
